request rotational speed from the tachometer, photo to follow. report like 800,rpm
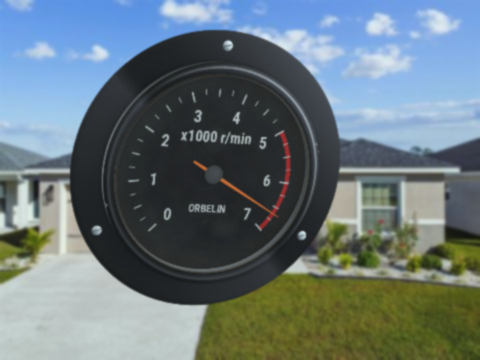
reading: 6625,rpm
